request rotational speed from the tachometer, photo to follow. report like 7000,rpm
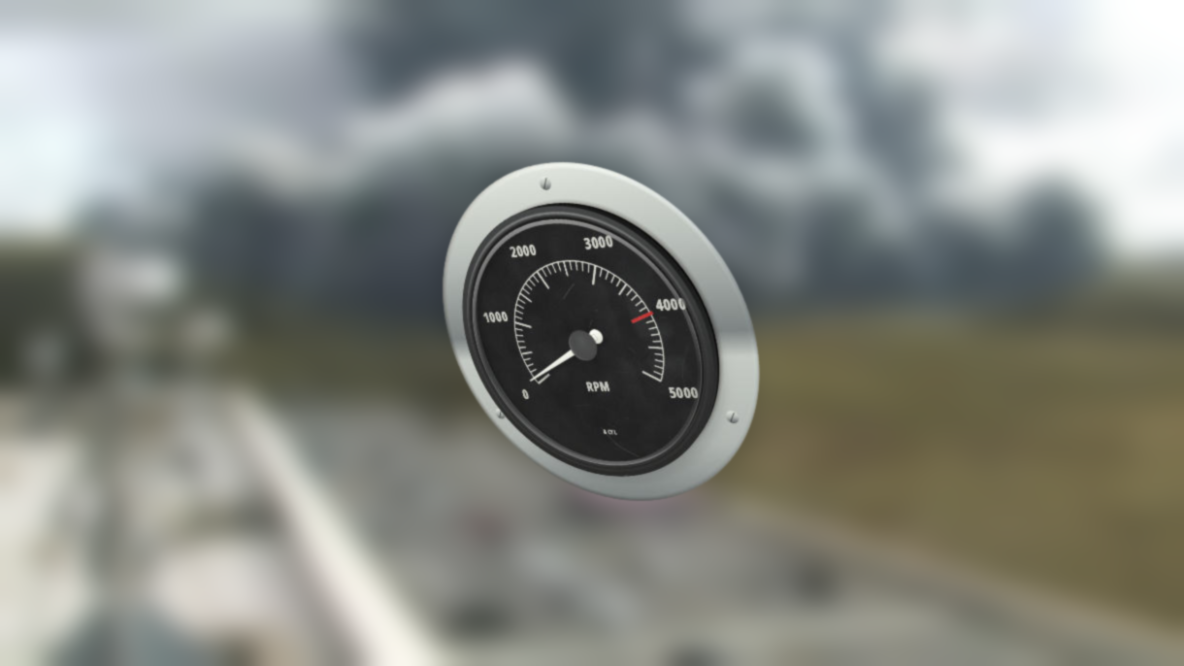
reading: 100,rpm
